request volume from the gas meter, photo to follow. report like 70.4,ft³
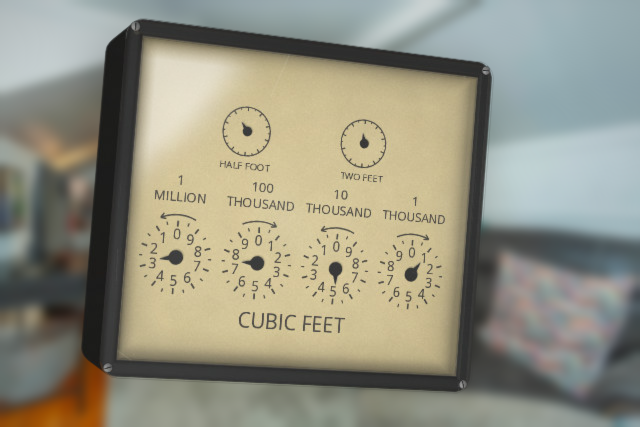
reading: 275100,ft³
